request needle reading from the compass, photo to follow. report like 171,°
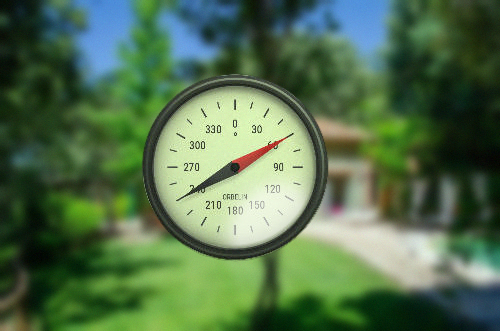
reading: 60,°
